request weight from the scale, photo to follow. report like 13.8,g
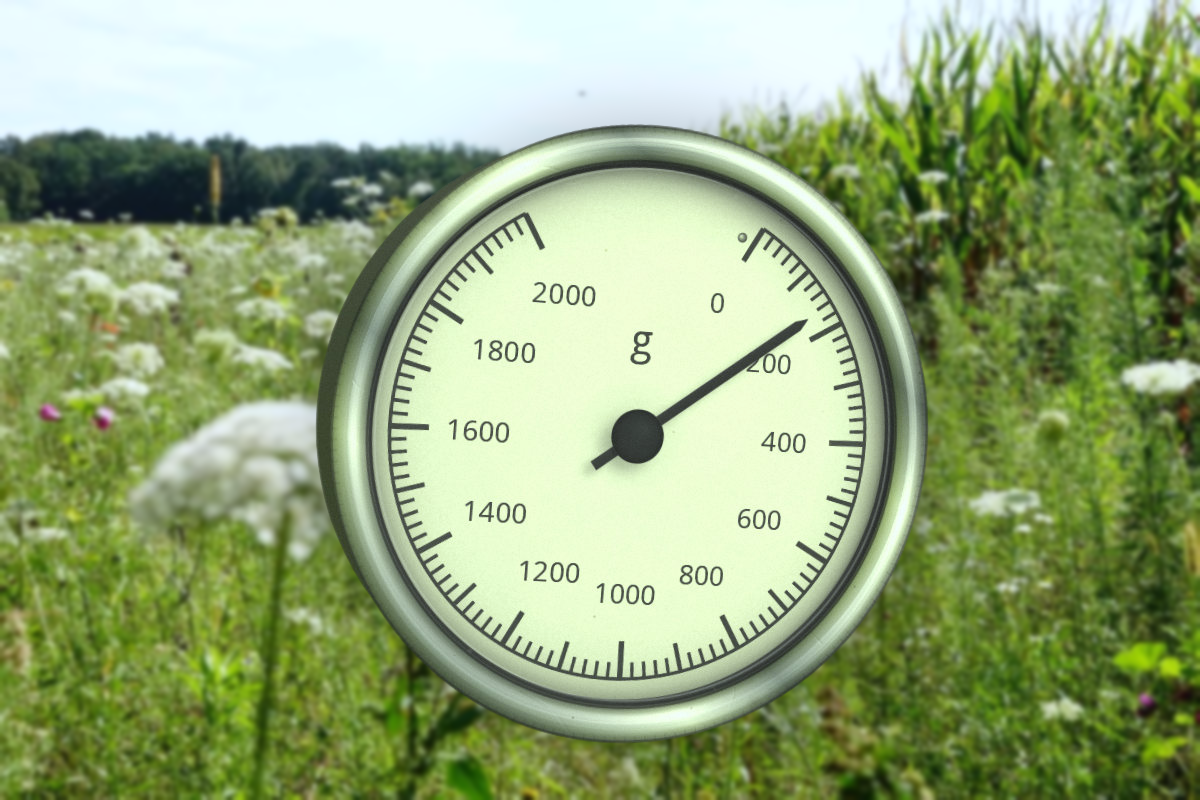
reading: 160,g
